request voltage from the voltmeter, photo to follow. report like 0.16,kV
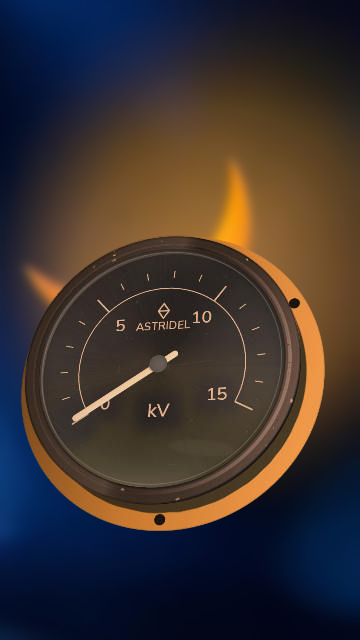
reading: 0,kV
